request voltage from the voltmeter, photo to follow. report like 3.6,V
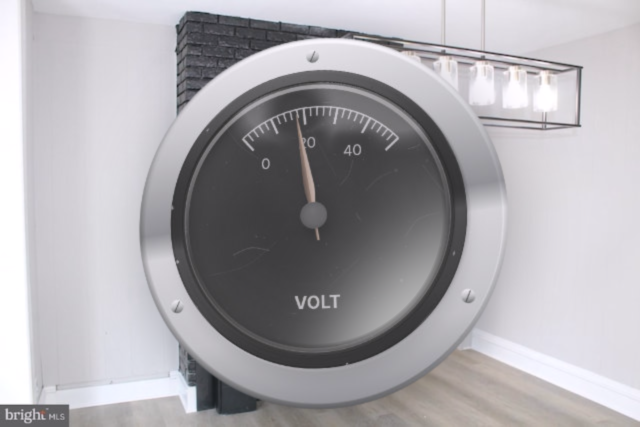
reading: 18,V
